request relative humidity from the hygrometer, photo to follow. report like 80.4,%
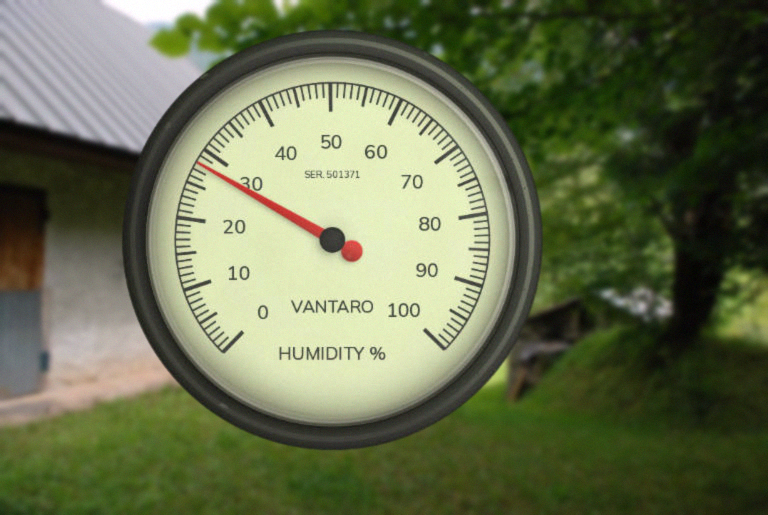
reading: 28,%
